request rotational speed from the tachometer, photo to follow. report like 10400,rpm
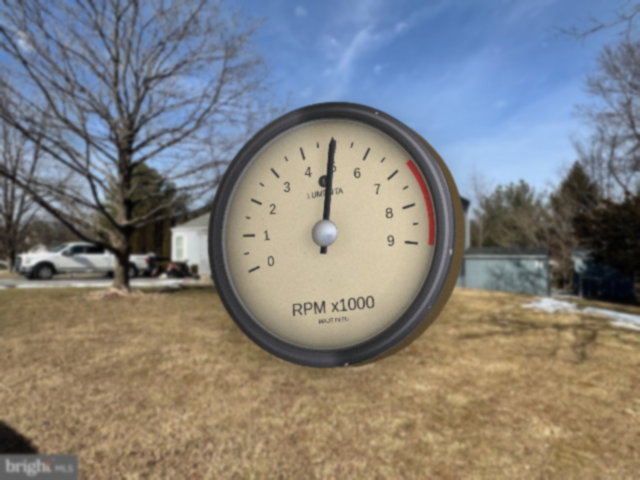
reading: 5000,rpm
